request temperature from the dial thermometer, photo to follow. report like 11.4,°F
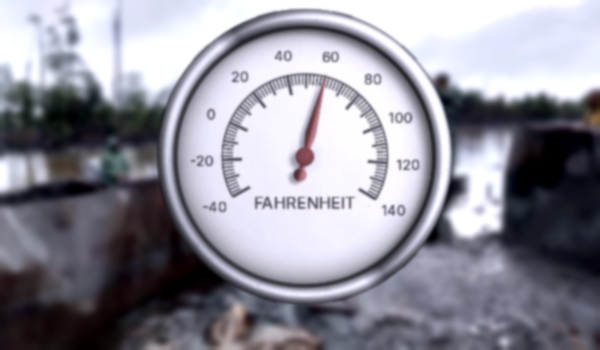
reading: 60,°F
